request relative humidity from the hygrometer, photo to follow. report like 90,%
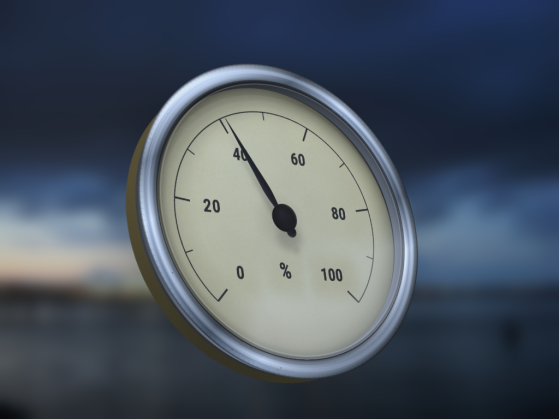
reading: 40,%
